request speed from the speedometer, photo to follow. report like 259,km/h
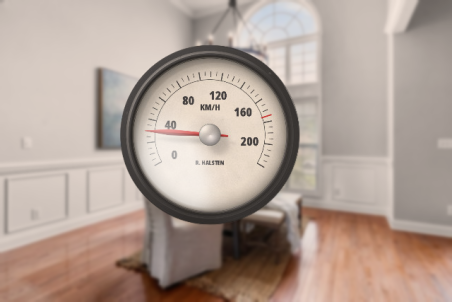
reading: 30,km/h
